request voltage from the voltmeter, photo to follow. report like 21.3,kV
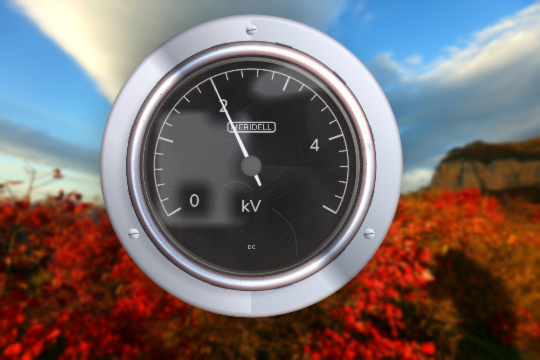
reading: 2,kV
